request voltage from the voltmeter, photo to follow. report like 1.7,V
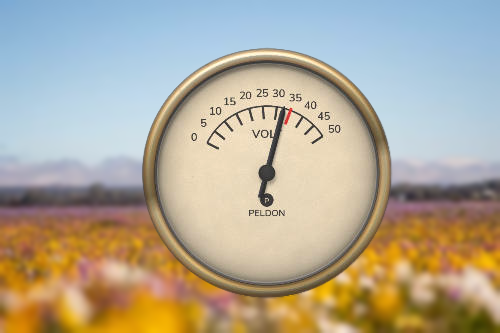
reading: 32.5,V
